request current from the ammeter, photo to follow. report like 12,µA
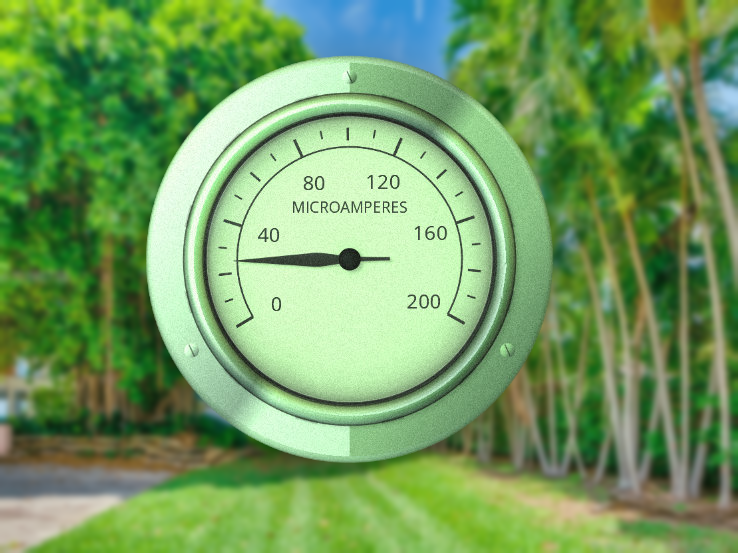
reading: 25,µA
